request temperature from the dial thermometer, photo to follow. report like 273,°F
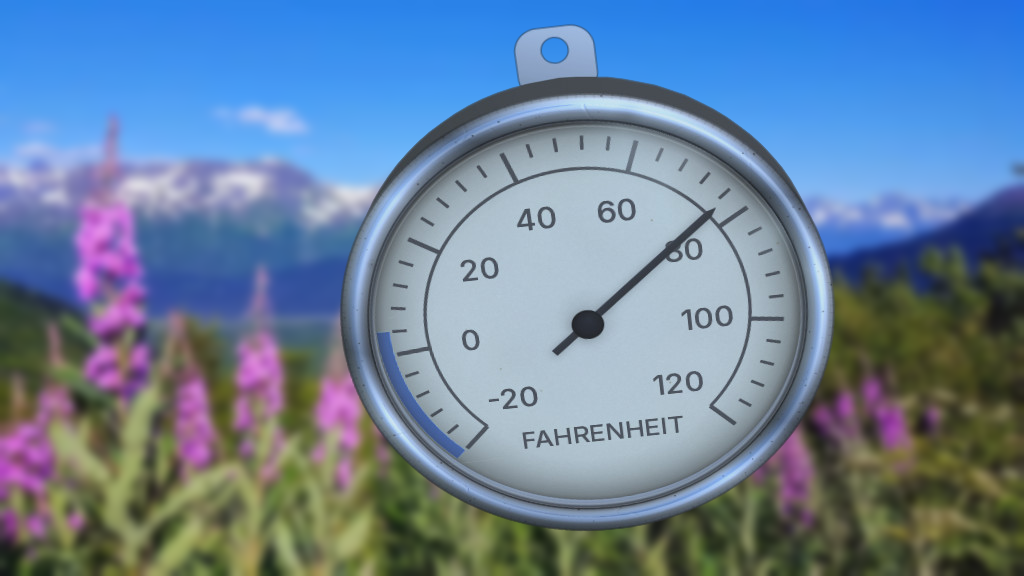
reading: 76,°F
